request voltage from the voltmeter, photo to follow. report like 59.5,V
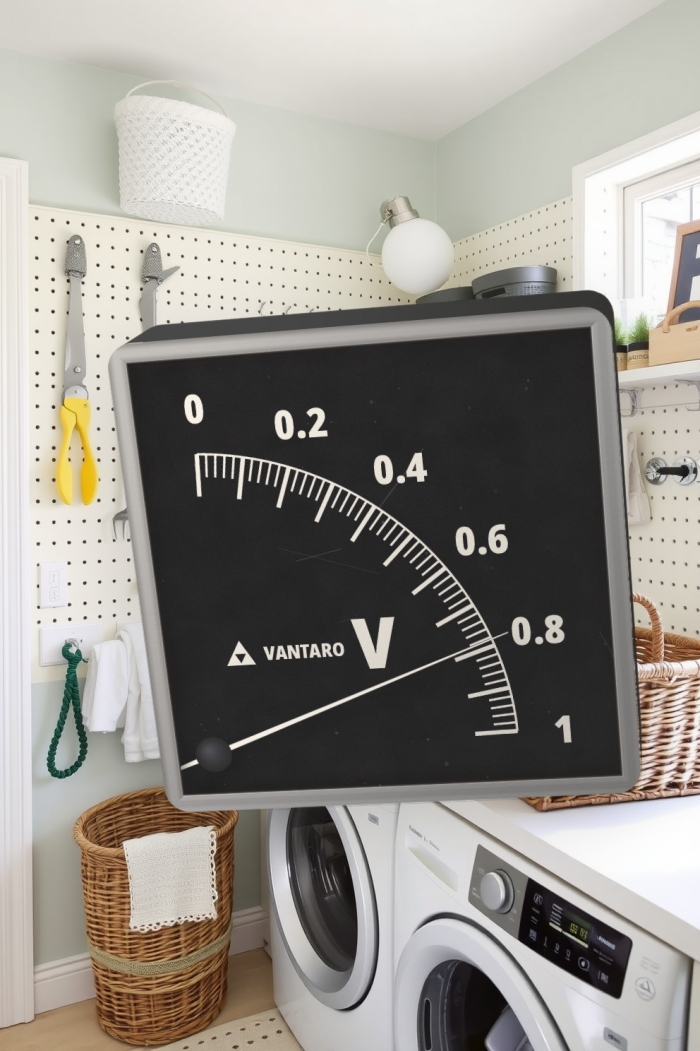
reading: 0.78,V
